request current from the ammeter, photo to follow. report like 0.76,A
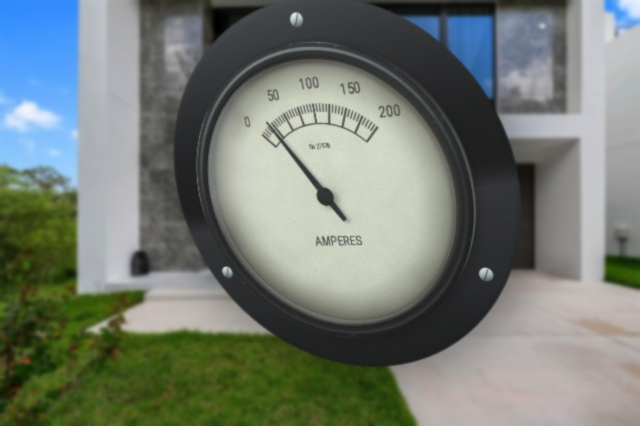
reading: 25,A
